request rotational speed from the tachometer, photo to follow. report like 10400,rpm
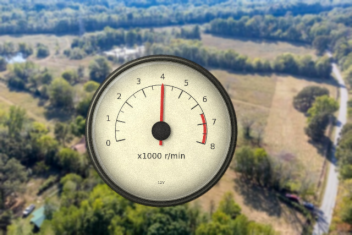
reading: 4000,rpm
